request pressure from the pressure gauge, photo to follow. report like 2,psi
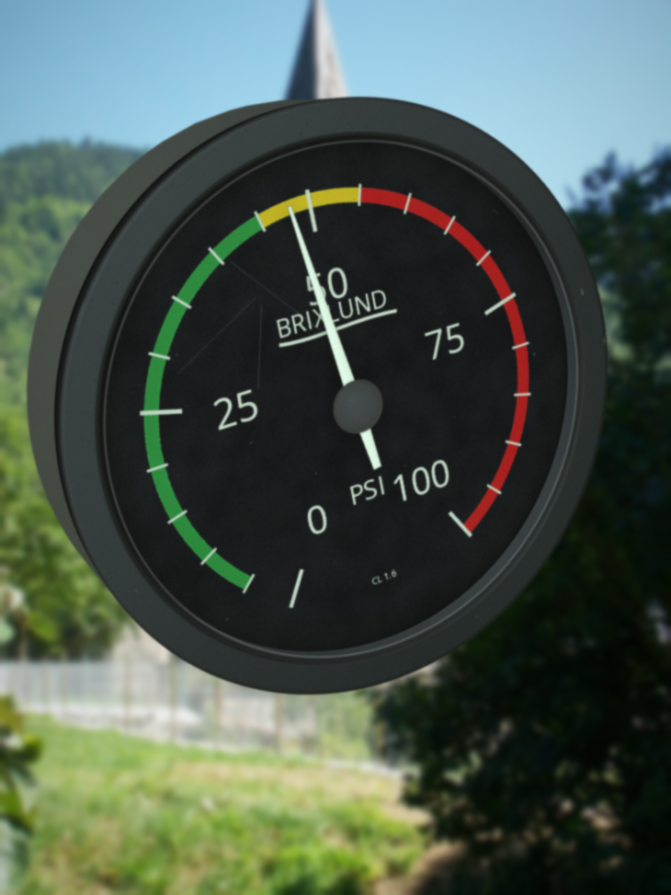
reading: 47.5,psi
